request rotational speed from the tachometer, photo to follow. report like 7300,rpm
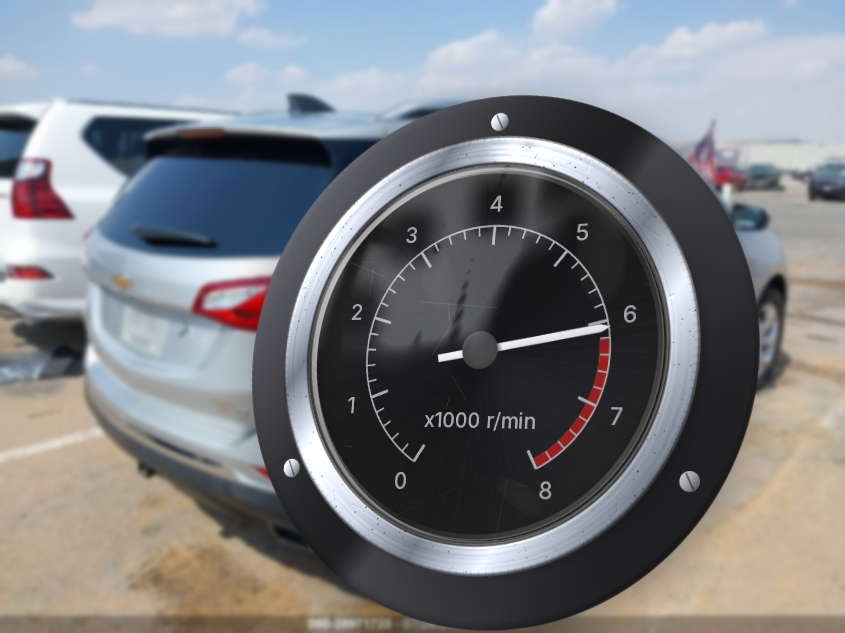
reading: 6100,rpm
